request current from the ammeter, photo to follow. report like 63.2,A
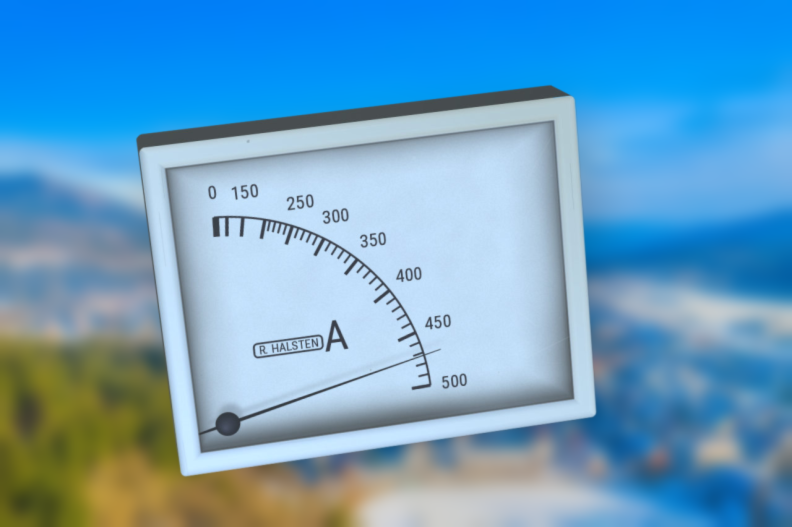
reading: 470,A
